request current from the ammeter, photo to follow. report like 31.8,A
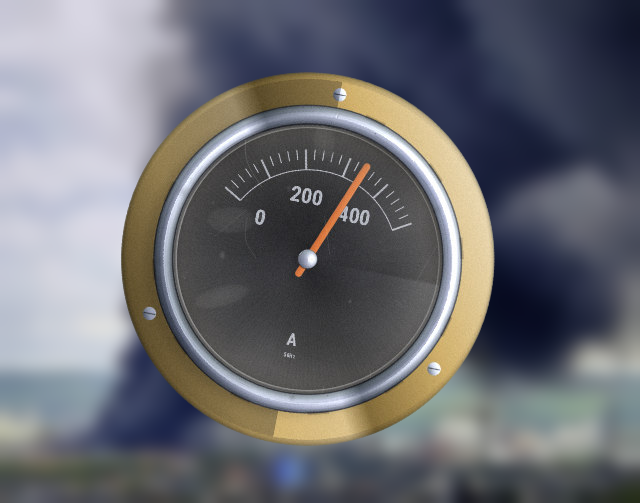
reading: 340,A
